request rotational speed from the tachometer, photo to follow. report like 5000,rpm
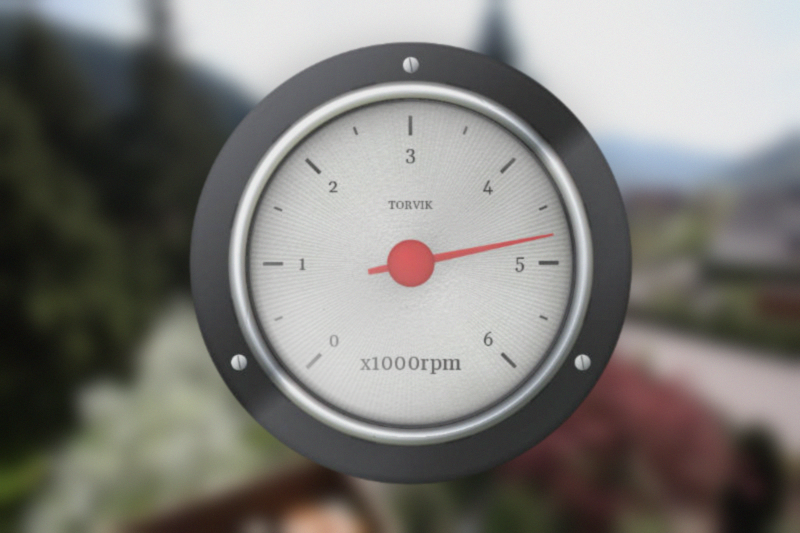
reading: 4750,rpm
